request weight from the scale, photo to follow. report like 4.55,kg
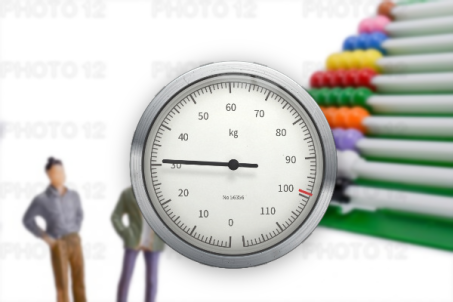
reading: 31,kg
